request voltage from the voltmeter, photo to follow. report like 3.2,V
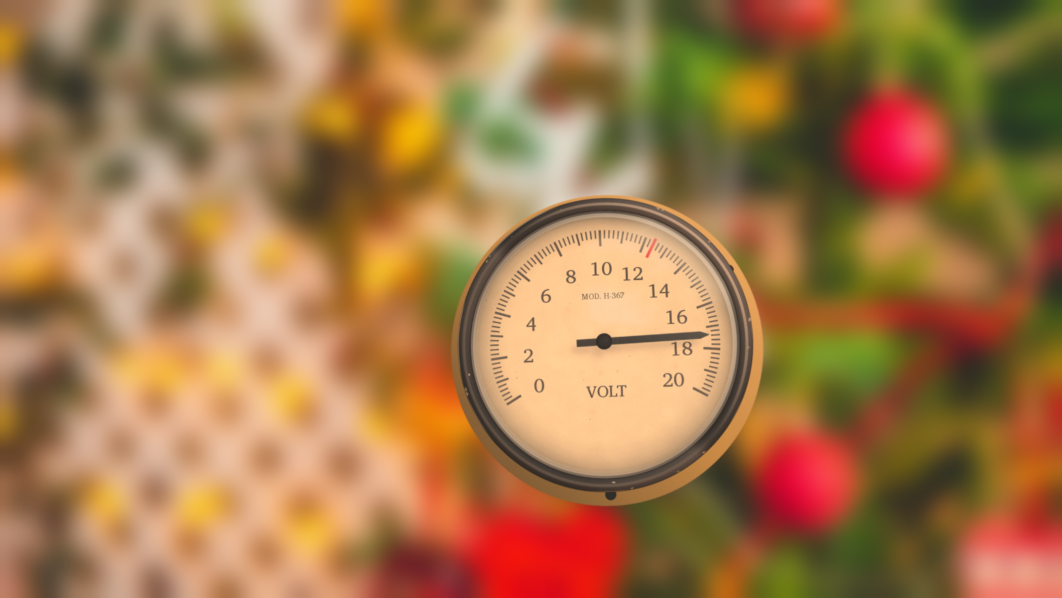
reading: 17.4,V
